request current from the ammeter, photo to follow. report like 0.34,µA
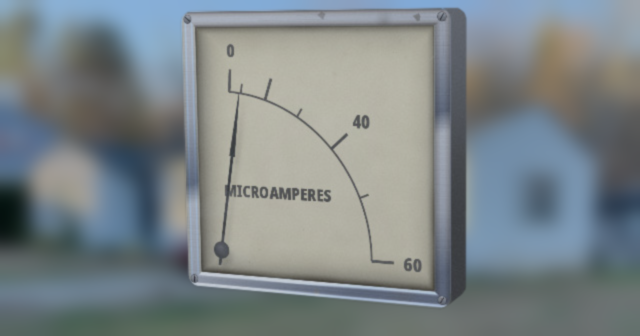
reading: 10,µA
